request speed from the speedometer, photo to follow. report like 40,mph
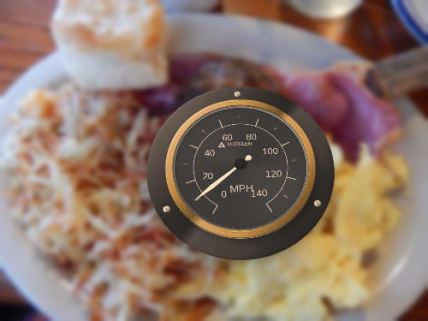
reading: 10,mph
